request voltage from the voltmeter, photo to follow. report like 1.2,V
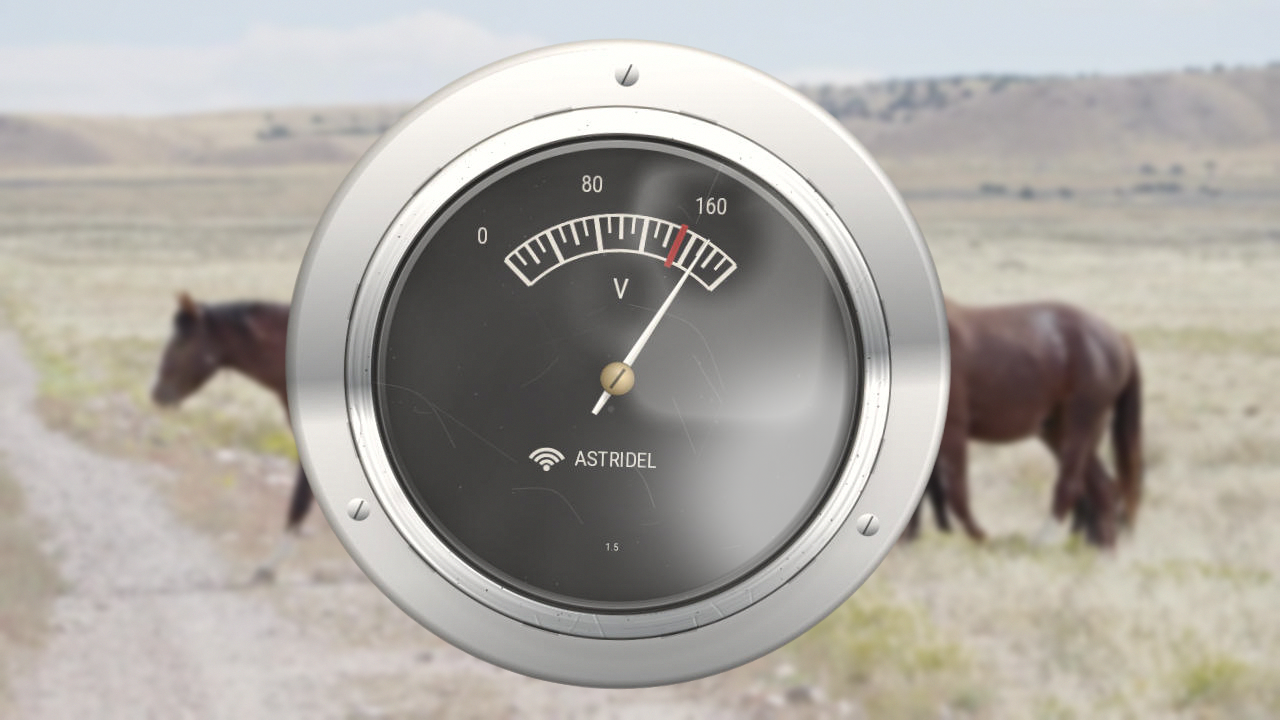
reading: 170,V
